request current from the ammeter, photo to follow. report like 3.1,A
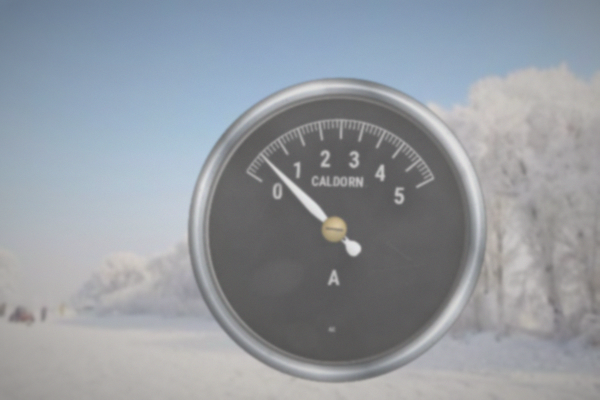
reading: 0.5,A
